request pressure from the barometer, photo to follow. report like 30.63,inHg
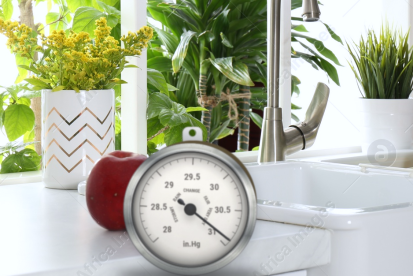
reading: 30.9,inHg
